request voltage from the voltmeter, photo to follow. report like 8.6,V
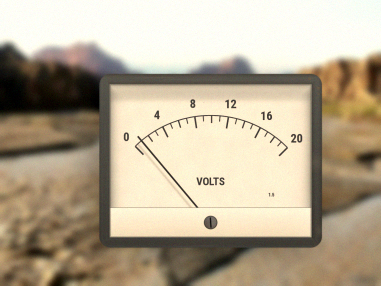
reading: 1,V
